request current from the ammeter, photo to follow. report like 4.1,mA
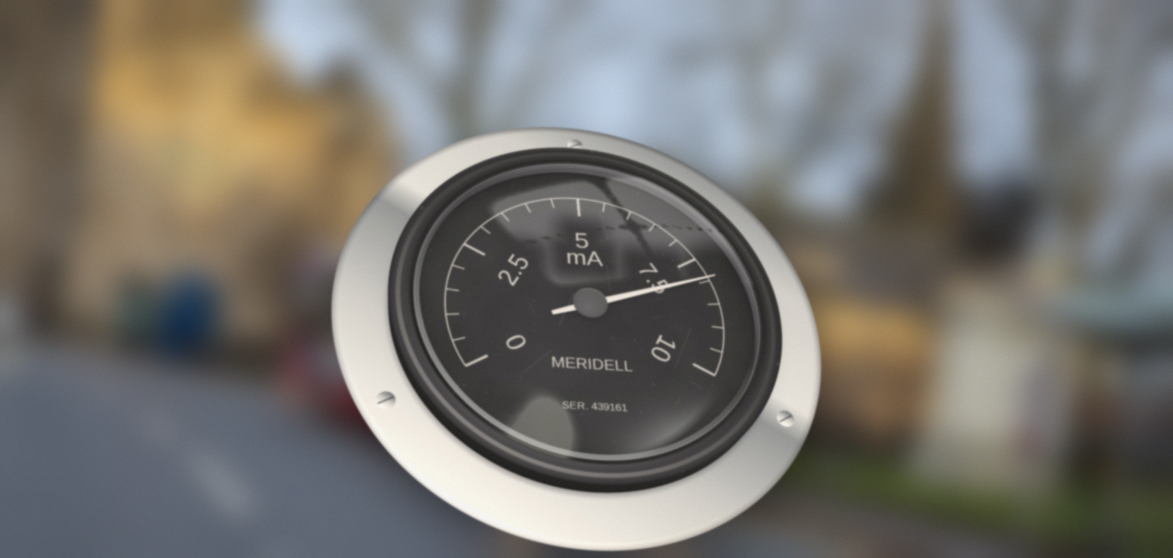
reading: 8,mA
